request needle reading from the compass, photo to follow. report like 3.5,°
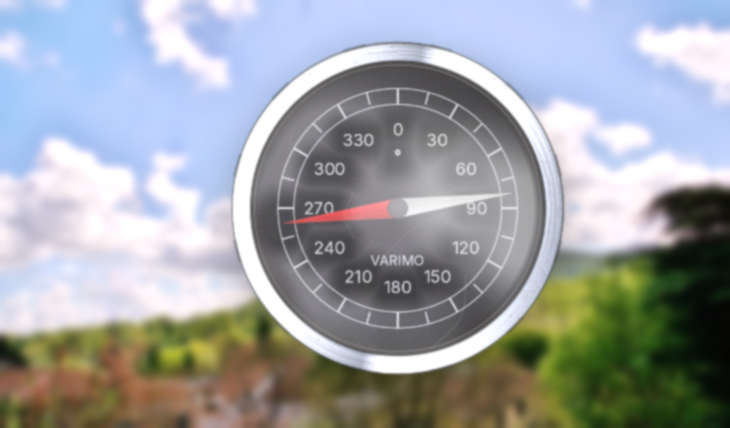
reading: 262.5,°
